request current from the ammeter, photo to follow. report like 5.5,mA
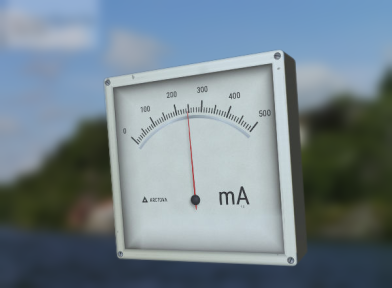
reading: 250,mA
